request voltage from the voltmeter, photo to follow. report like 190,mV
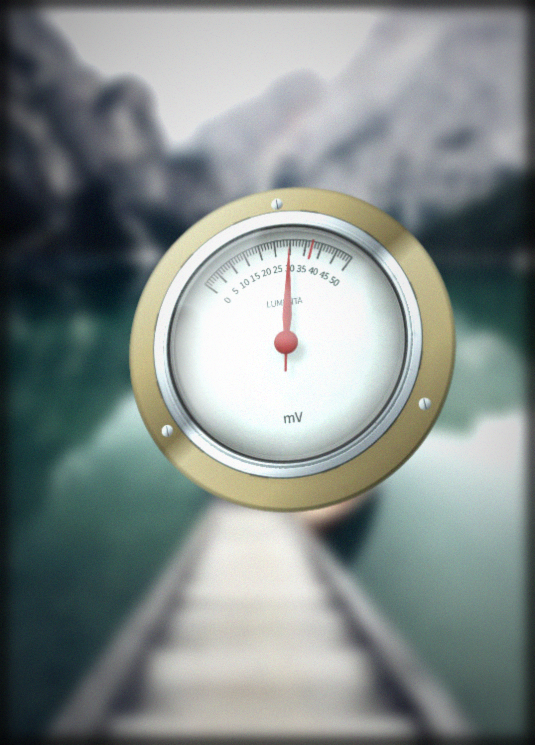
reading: 30,mV
